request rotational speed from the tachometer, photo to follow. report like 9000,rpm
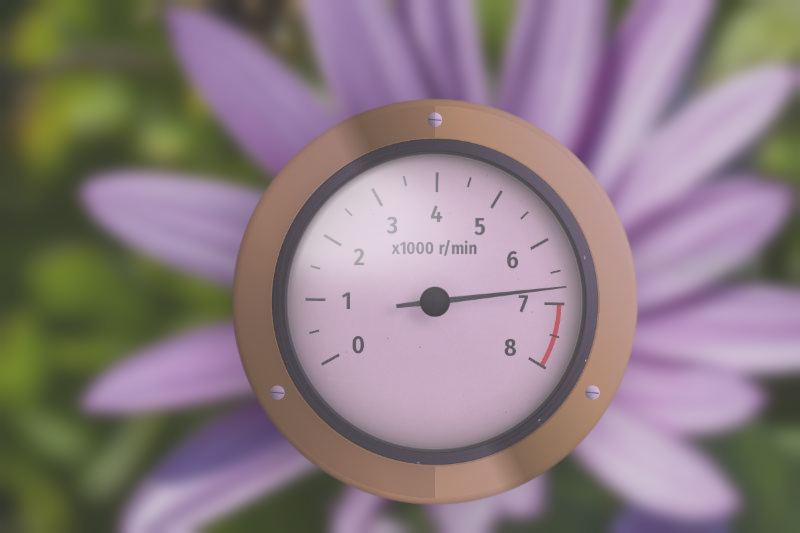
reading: 6750,rpm
